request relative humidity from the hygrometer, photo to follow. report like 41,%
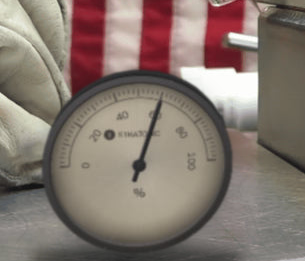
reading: 60,%
